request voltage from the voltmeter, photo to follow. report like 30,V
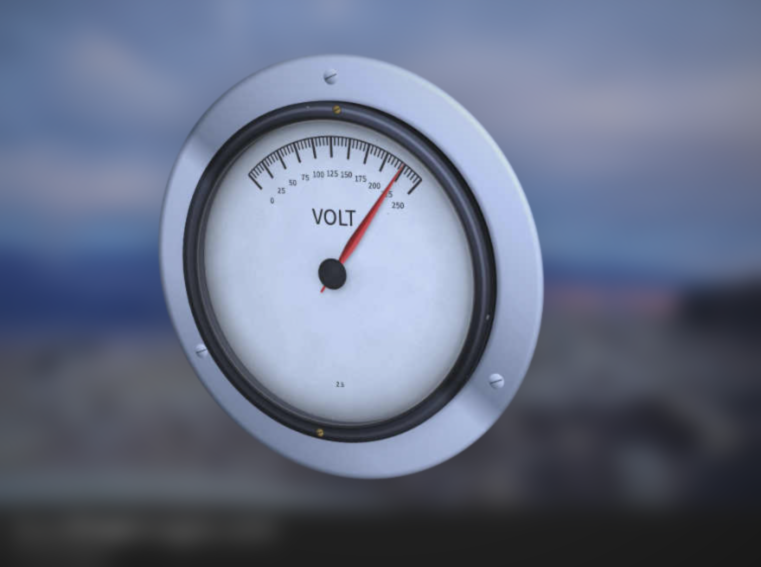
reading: 225,V
